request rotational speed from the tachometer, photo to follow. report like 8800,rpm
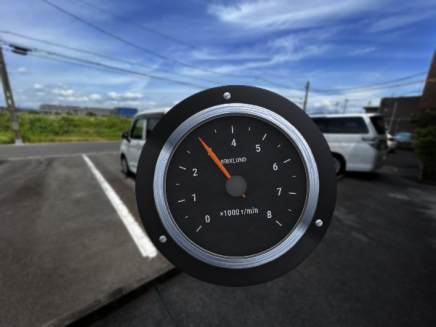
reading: 3000,rpm
